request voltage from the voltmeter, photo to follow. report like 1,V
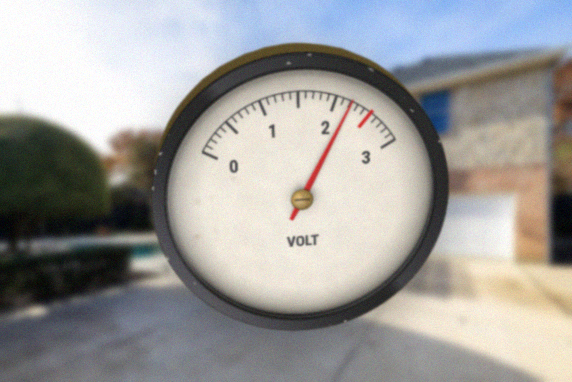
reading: 2.2,V
